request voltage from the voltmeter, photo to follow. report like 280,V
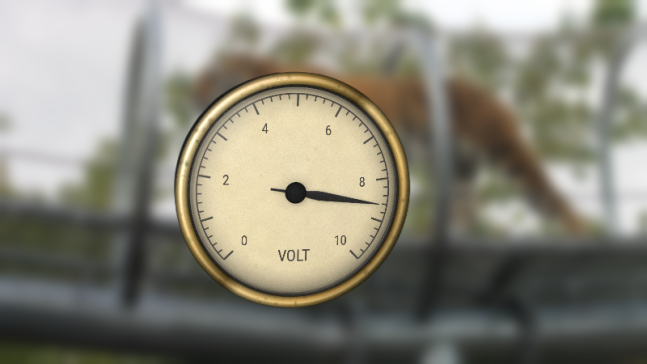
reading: 8.6,V
